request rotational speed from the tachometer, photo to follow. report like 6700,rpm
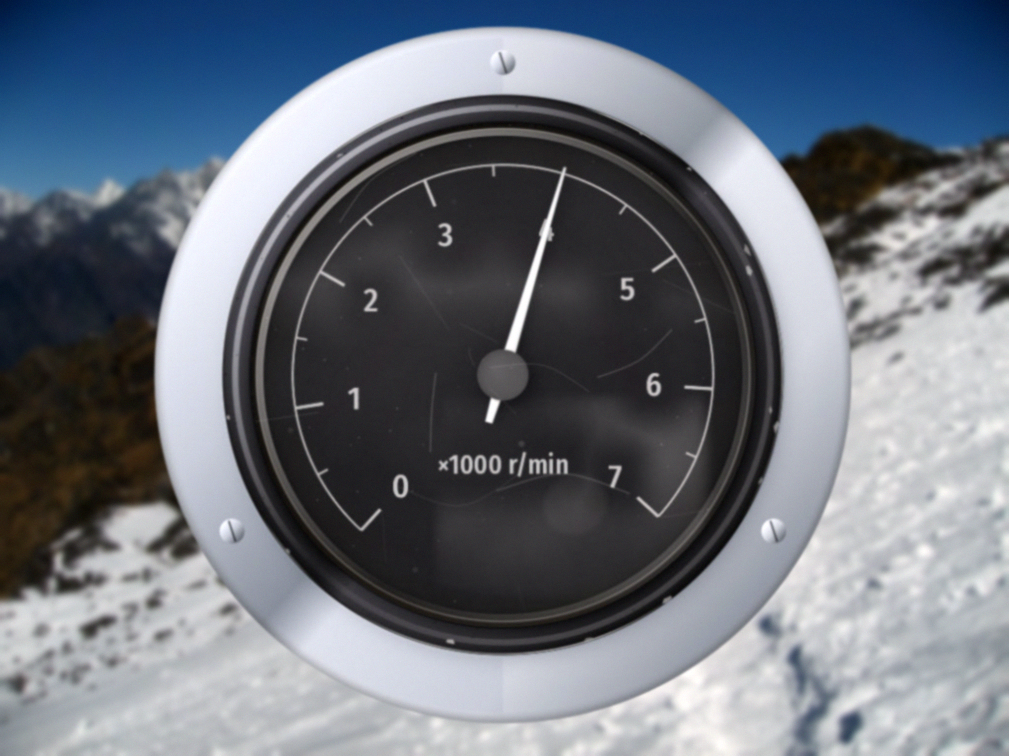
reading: 4000,rpm
